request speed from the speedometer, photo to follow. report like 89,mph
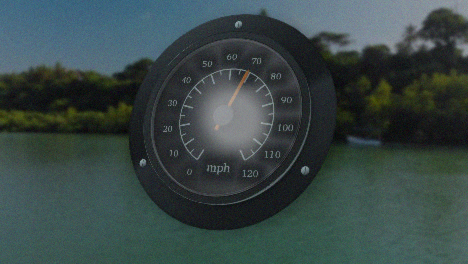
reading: 70,mph
